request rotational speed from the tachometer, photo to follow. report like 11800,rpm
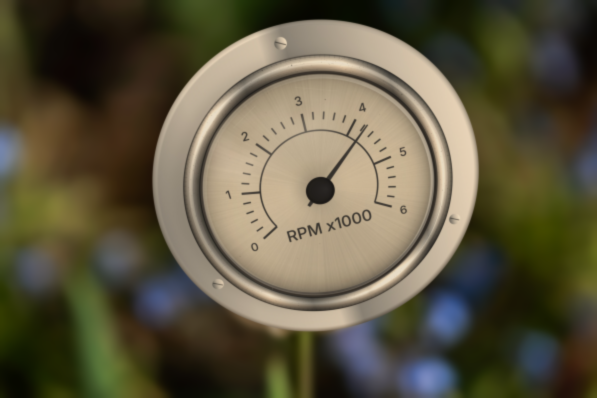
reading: 4200,rpm
